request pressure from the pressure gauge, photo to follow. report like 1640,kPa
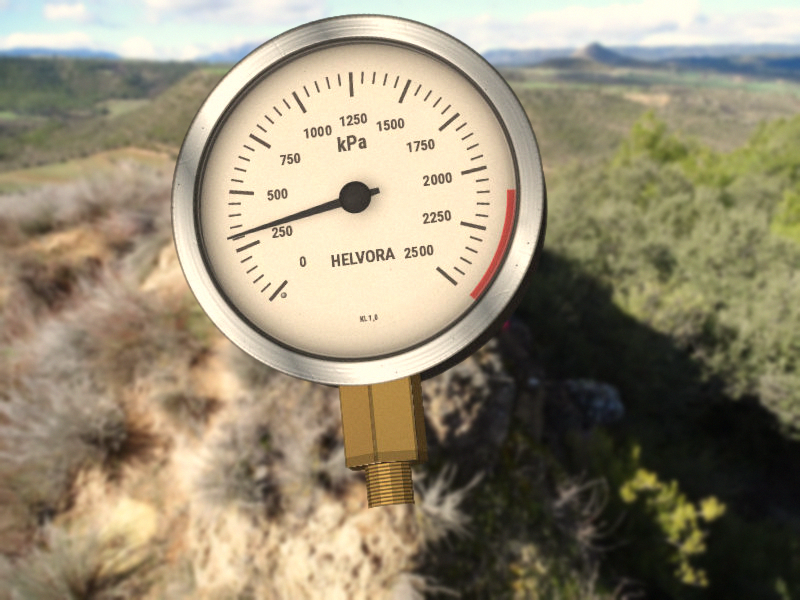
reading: 300,kPa
